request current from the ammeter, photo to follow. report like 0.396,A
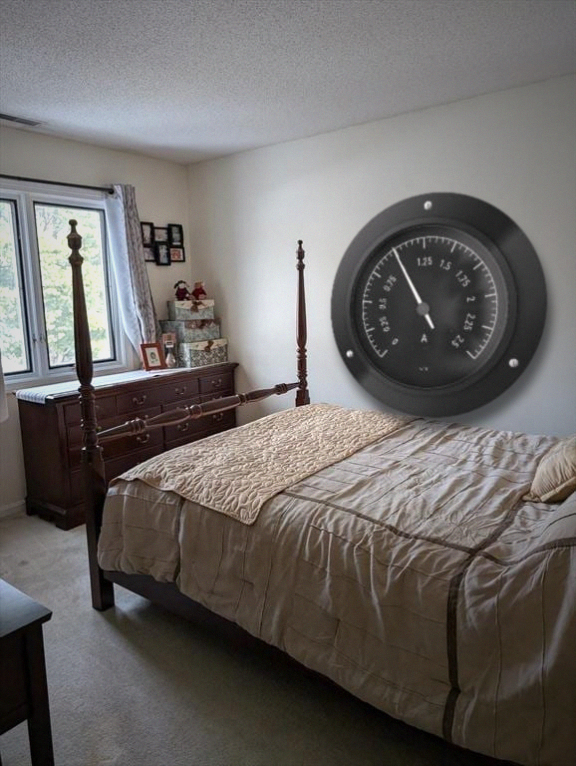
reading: 1,A
